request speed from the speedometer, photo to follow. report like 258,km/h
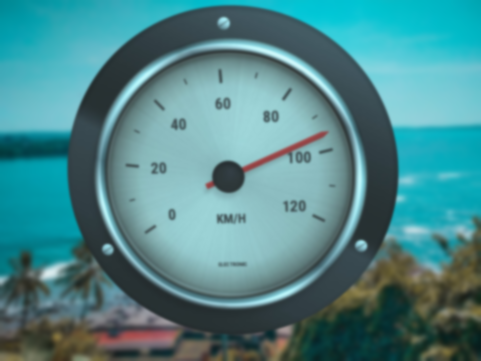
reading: 95,km/h
